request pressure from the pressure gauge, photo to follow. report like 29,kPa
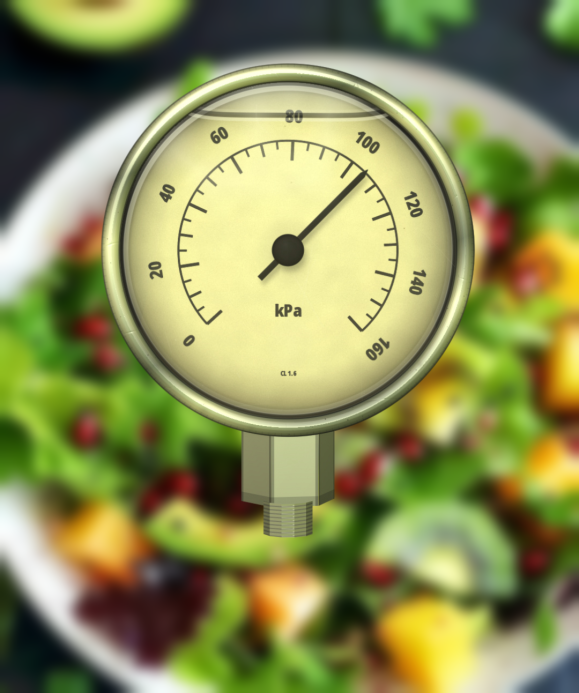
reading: 105,kPa
